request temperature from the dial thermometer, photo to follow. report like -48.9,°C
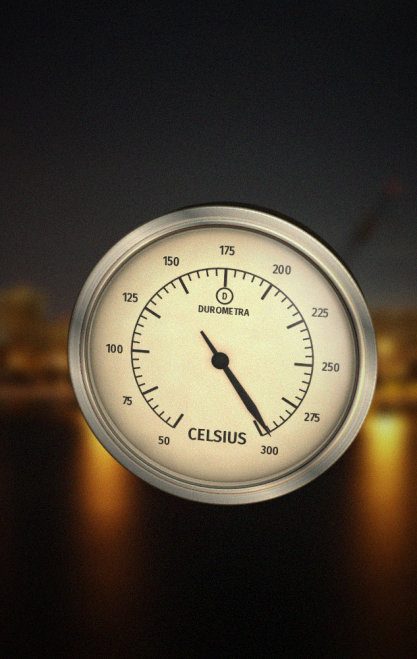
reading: 295,°C
